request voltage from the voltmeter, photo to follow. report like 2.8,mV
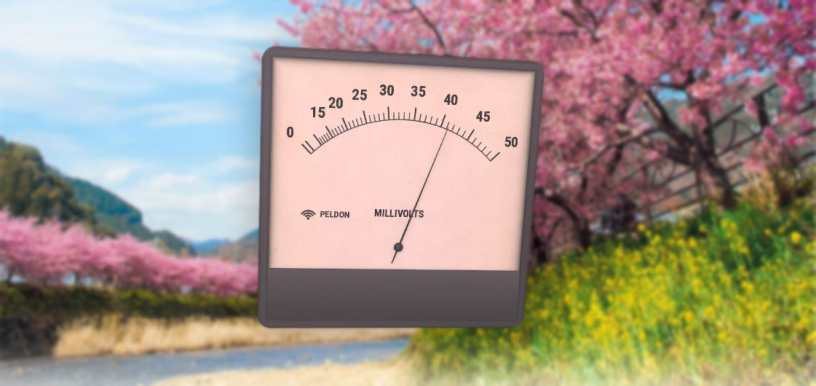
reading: 41,mV
